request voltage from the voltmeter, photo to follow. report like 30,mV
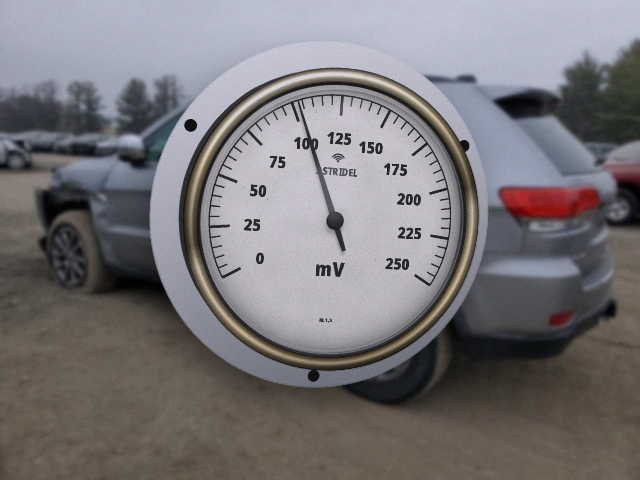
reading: 102.5,mV
